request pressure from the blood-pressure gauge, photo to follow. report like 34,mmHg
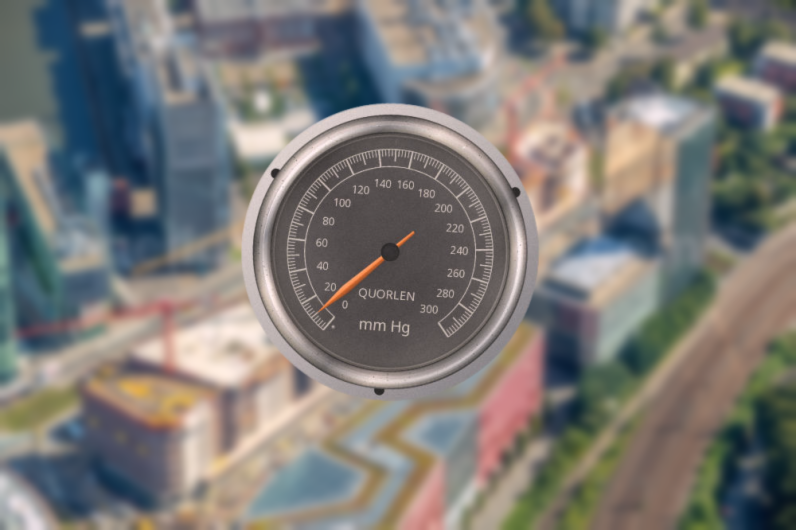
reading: 10,mmHg
